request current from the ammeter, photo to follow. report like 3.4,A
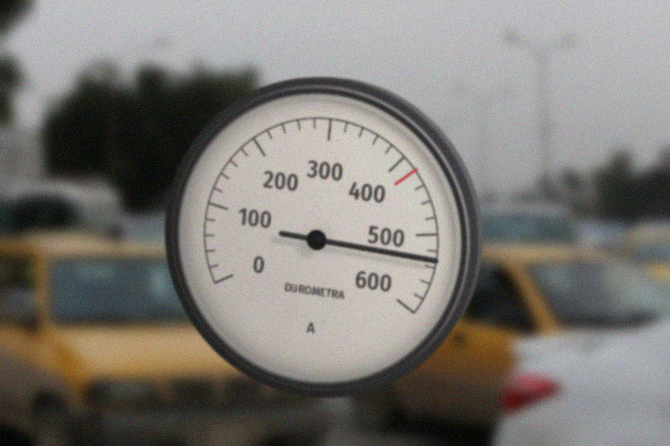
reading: 530,A
